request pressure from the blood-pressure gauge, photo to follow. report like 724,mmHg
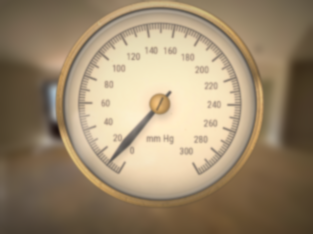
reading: 10,mmHg
